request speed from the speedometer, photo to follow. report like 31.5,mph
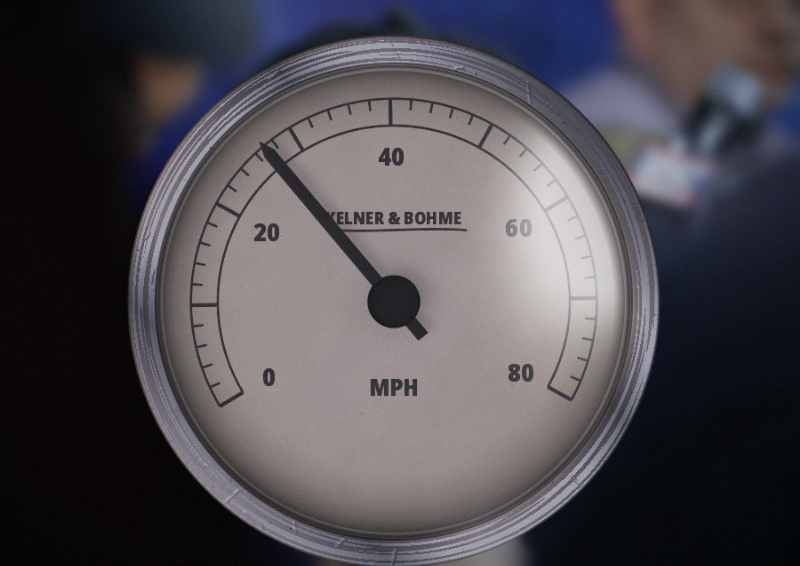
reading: 27,mph
